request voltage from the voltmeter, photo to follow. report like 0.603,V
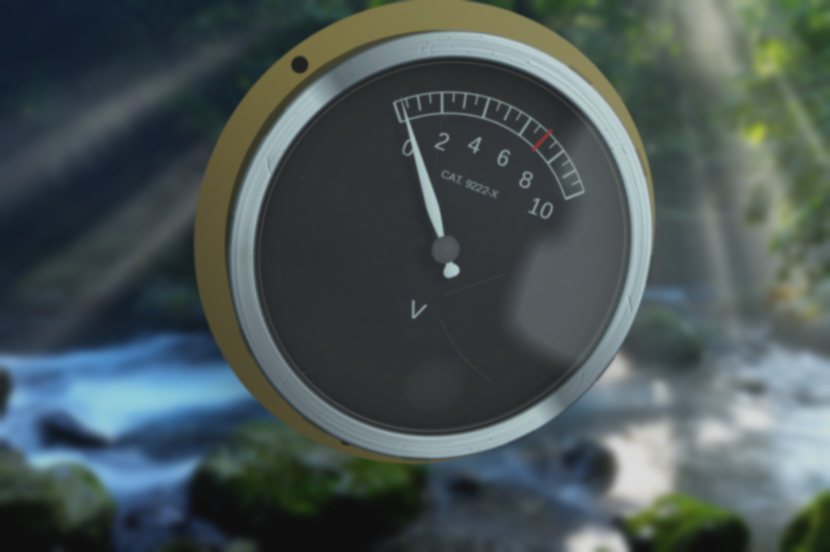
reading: 0.25,V
